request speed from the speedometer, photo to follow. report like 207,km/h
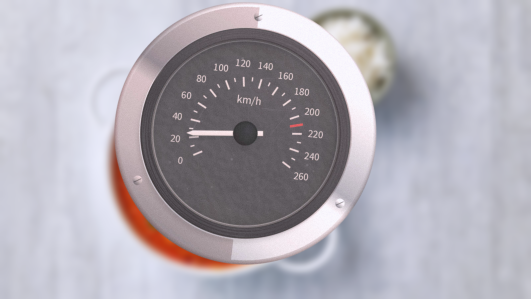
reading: 25,km/h
